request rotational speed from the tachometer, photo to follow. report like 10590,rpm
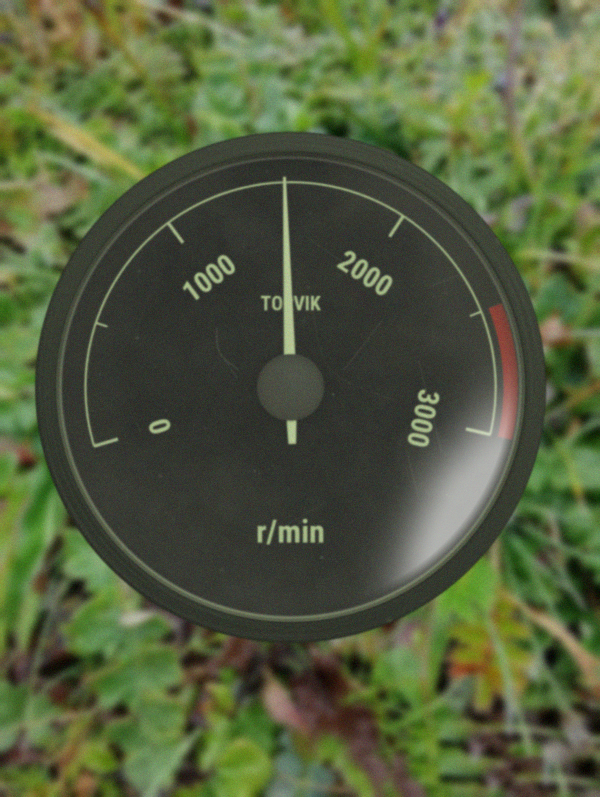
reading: 1500,rpm
